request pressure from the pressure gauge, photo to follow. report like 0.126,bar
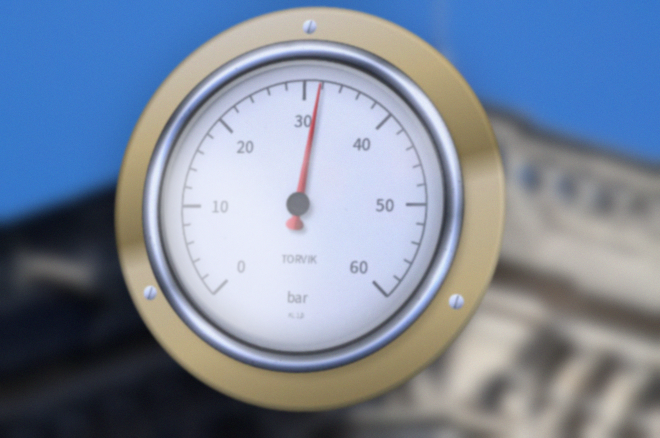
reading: 32,bar
